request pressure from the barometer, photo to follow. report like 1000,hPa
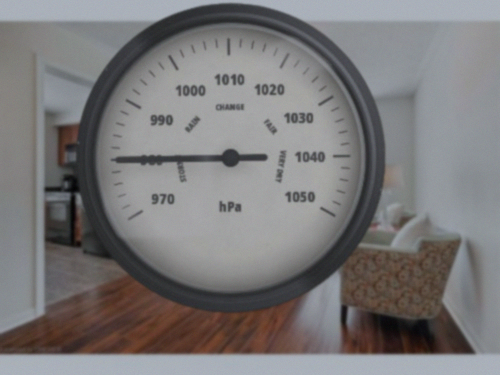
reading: 980,hPa
